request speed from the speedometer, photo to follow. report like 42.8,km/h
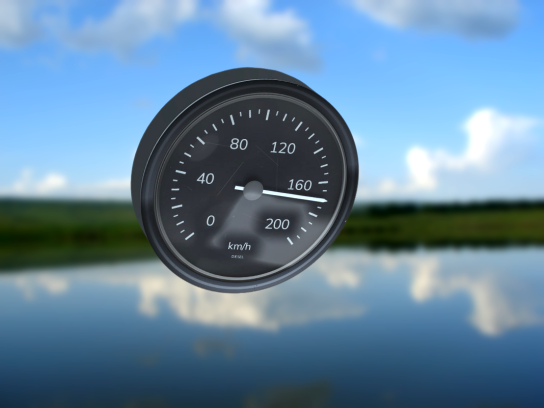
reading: 170,km/h
